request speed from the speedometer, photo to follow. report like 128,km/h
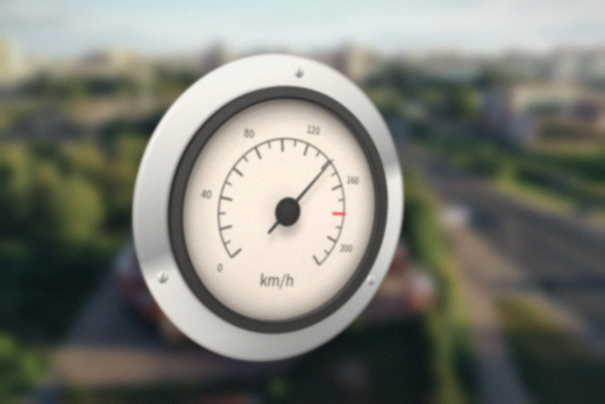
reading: 140,km/h
